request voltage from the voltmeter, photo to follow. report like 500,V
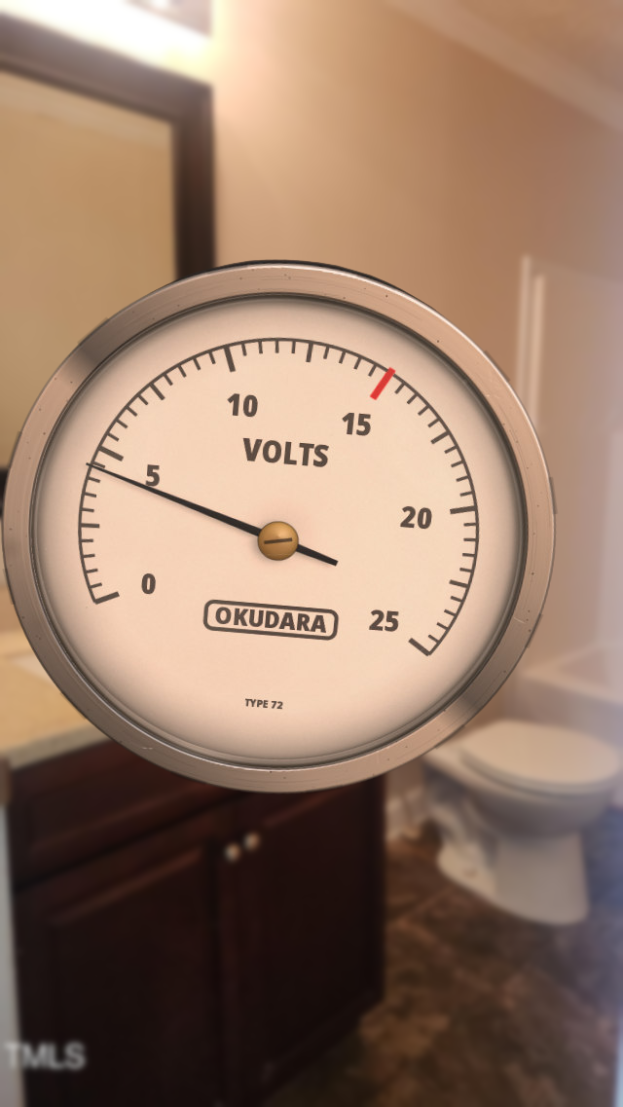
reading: 4.5,V
